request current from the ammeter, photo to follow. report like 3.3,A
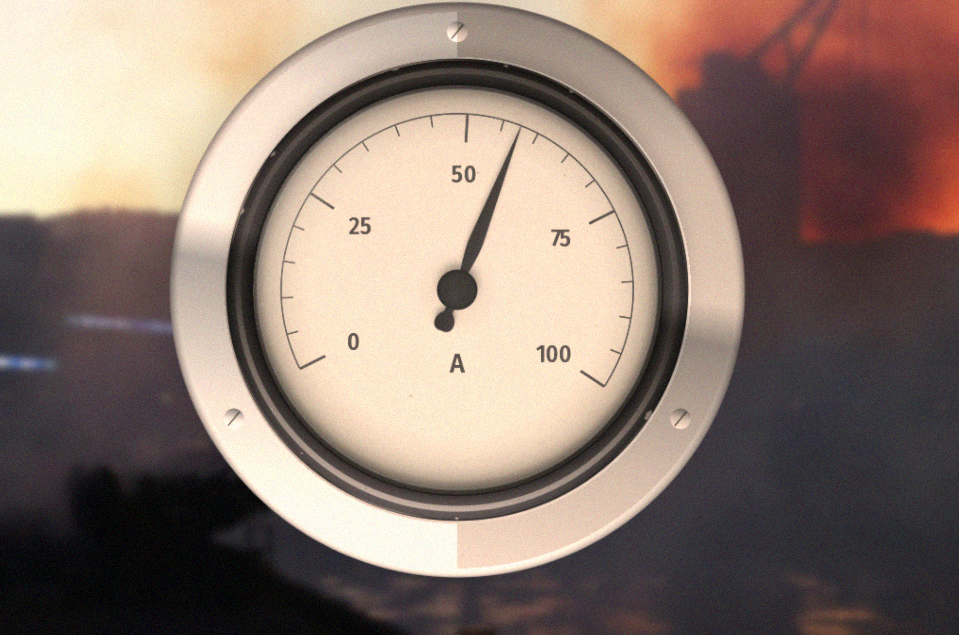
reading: 57.5,A
